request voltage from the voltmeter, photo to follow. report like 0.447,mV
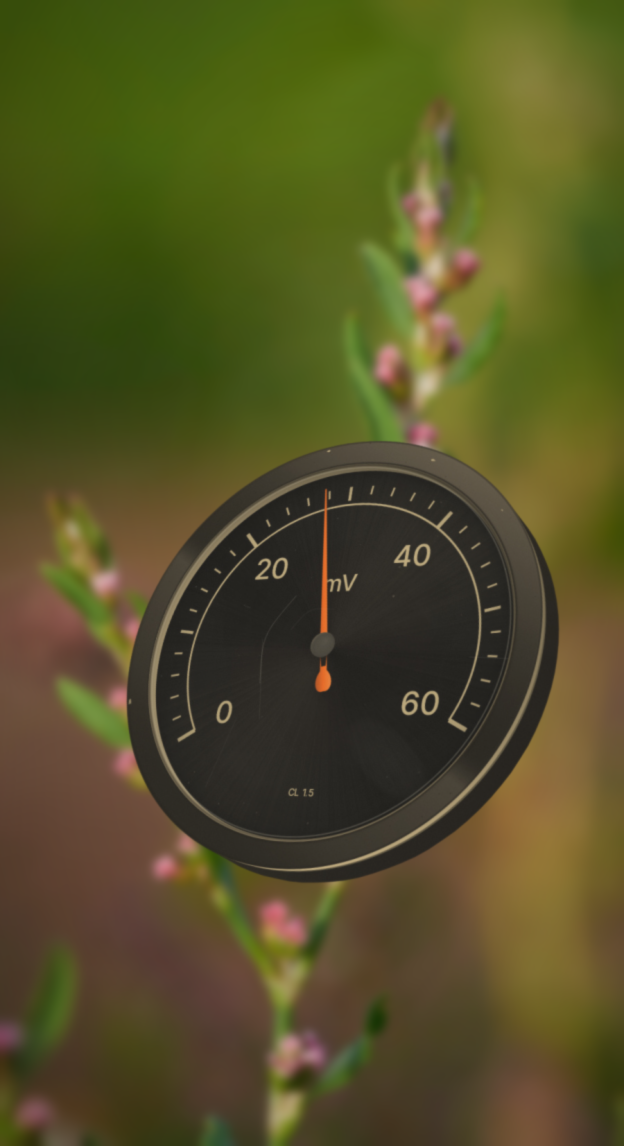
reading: 28,mV
